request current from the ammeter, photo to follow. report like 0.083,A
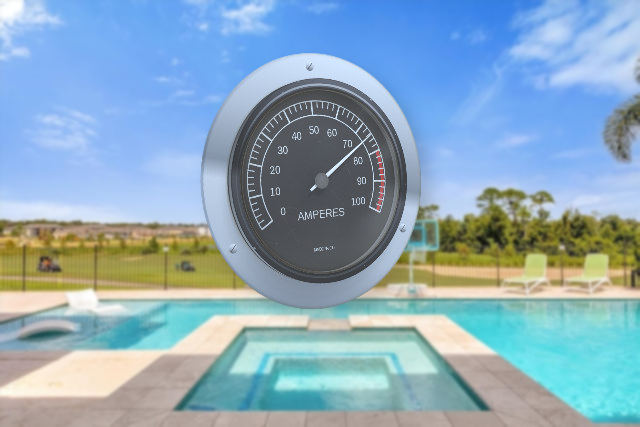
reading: 74,A
